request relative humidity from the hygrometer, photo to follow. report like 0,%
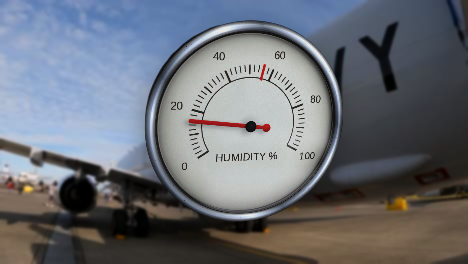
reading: 16,%
